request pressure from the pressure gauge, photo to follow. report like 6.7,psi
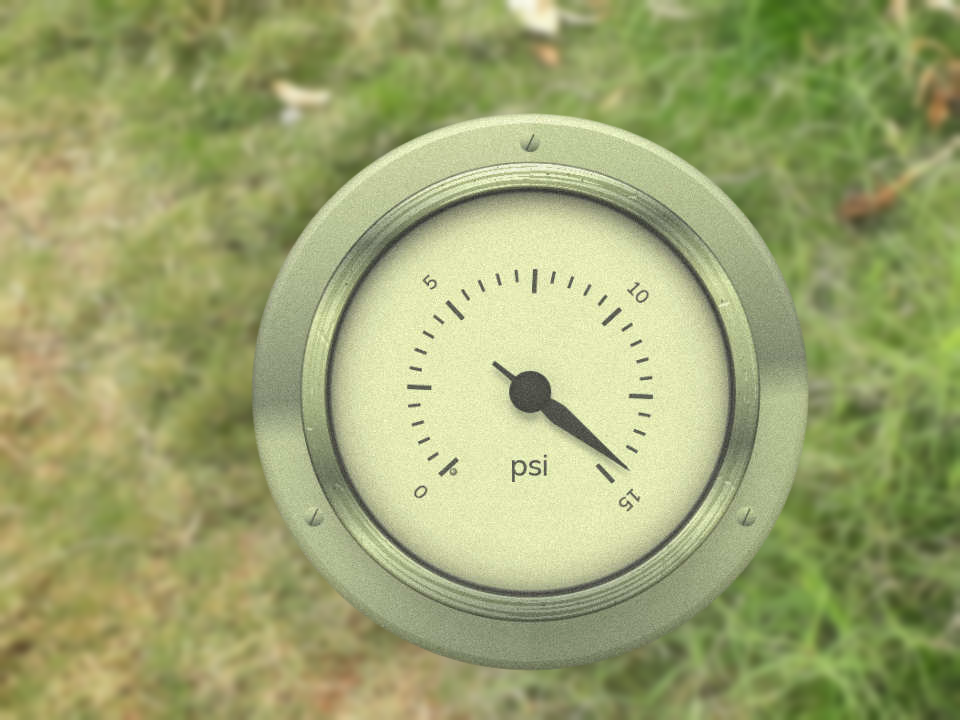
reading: 14.5,psi
